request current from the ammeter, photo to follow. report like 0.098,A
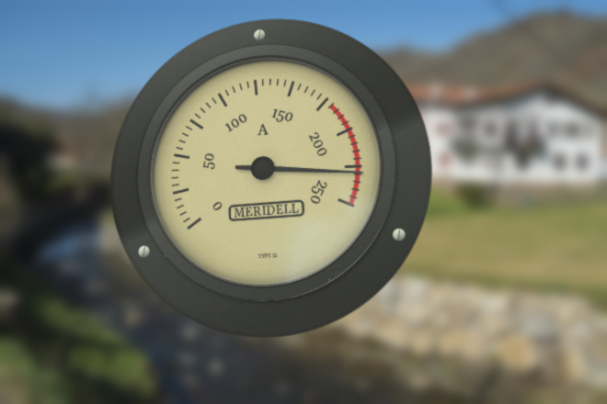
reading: 230,A
